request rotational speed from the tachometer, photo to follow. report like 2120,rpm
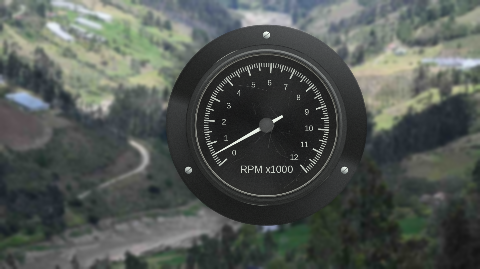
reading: 500,rpm
